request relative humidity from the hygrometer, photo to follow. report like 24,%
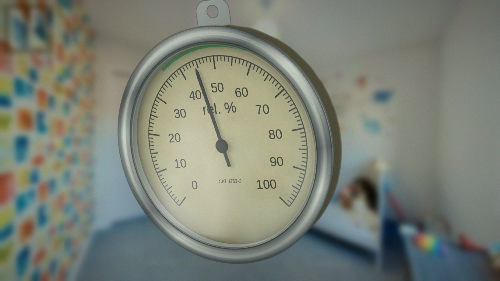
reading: 45,%
